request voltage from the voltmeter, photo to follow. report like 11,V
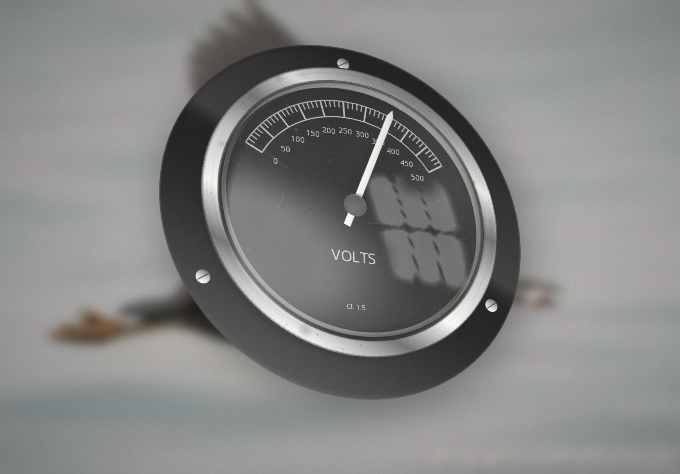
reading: 350,V
